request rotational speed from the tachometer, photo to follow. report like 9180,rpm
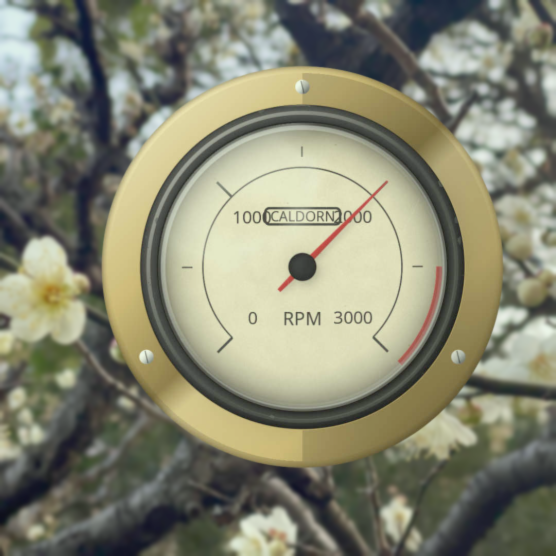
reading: 2000,rpm
